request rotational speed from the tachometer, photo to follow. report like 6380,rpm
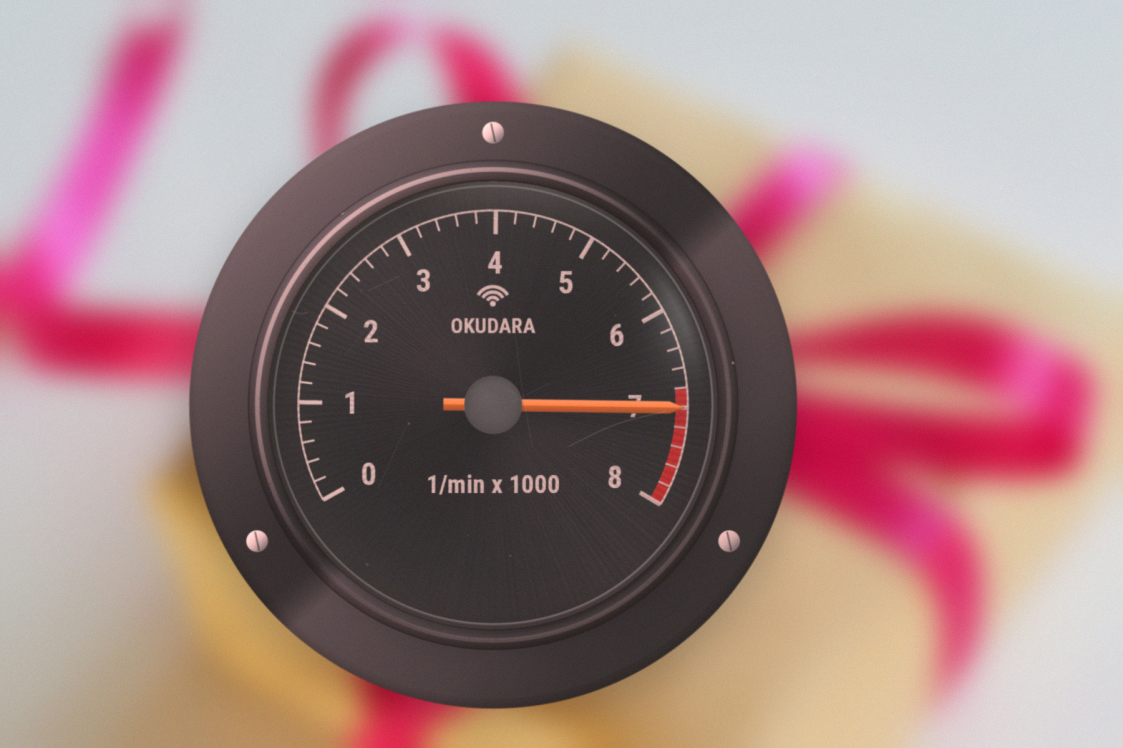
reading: 7000,rpm
